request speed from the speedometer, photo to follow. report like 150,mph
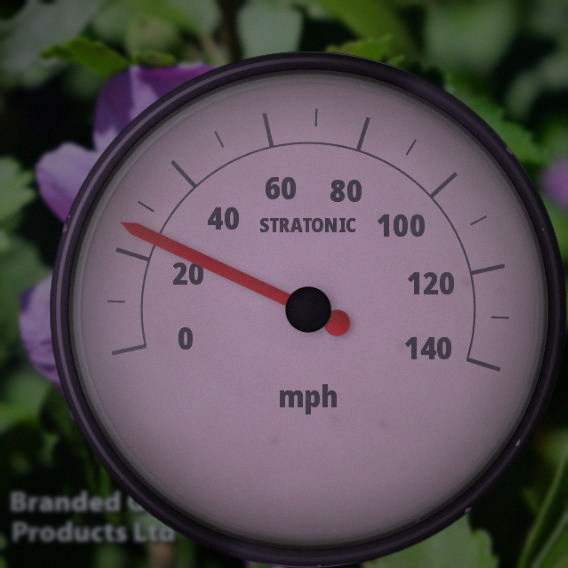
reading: 25,mph
